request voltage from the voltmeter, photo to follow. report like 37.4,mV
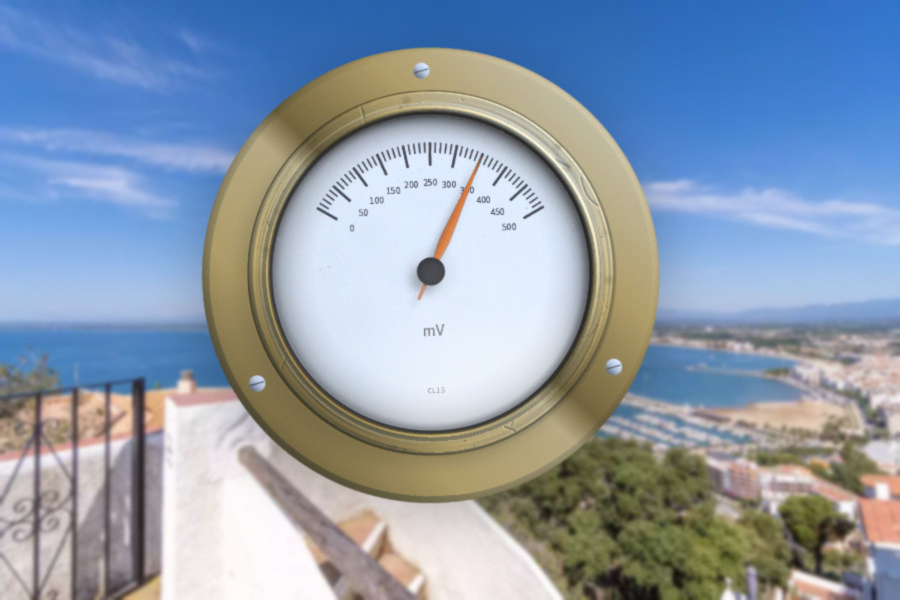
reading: 350,mV
